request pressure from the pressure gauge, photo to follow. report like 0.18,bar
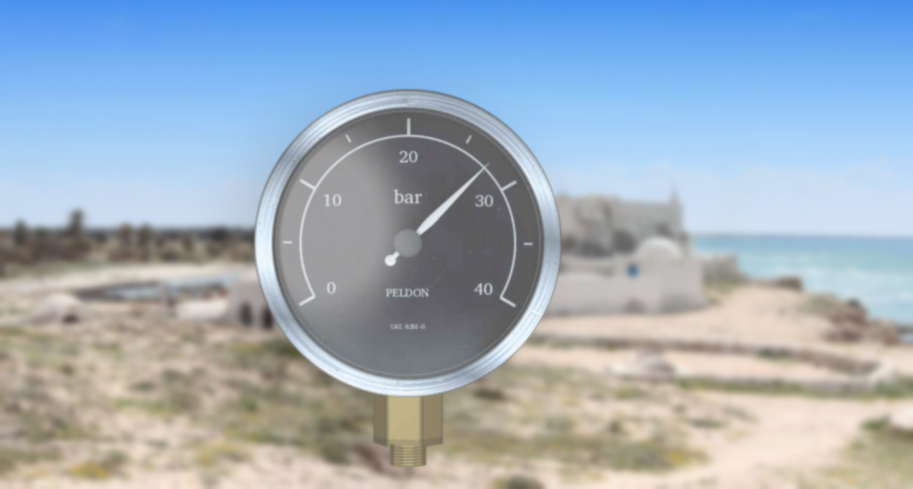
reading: 27.5,bar
